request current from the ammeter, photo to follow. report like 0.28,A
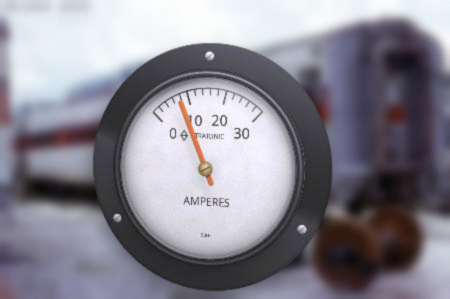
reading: 8,A
